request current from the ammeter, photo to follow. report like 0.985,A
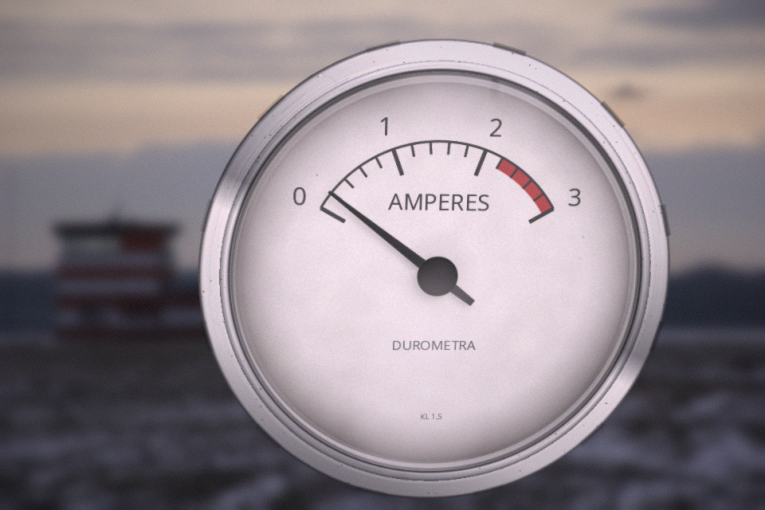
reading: 0.2,A
